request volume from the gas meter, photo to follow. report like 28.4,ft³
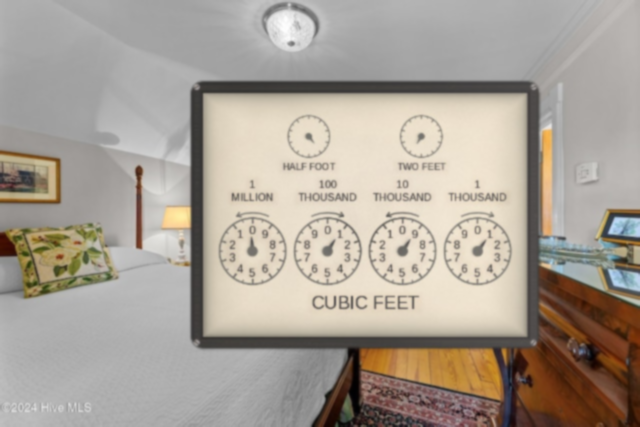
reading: 9100,ft³
